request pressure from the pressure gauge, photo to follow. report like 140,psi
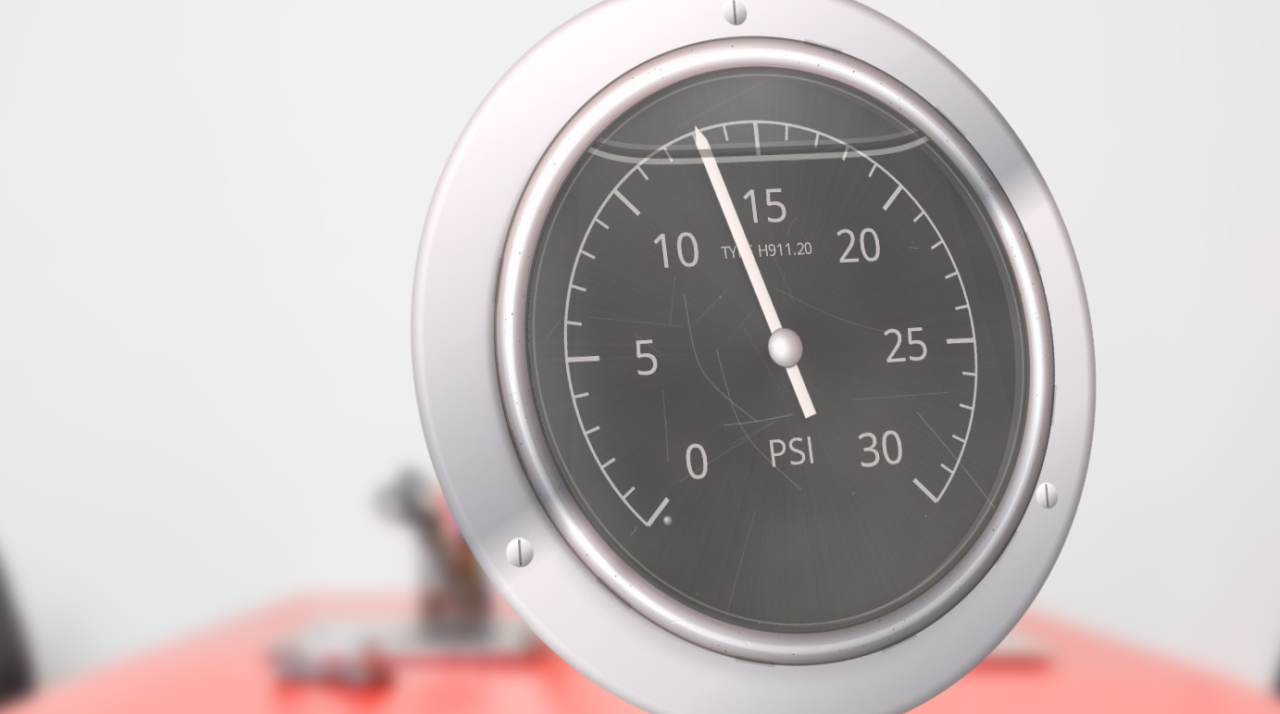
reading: 13,psi
